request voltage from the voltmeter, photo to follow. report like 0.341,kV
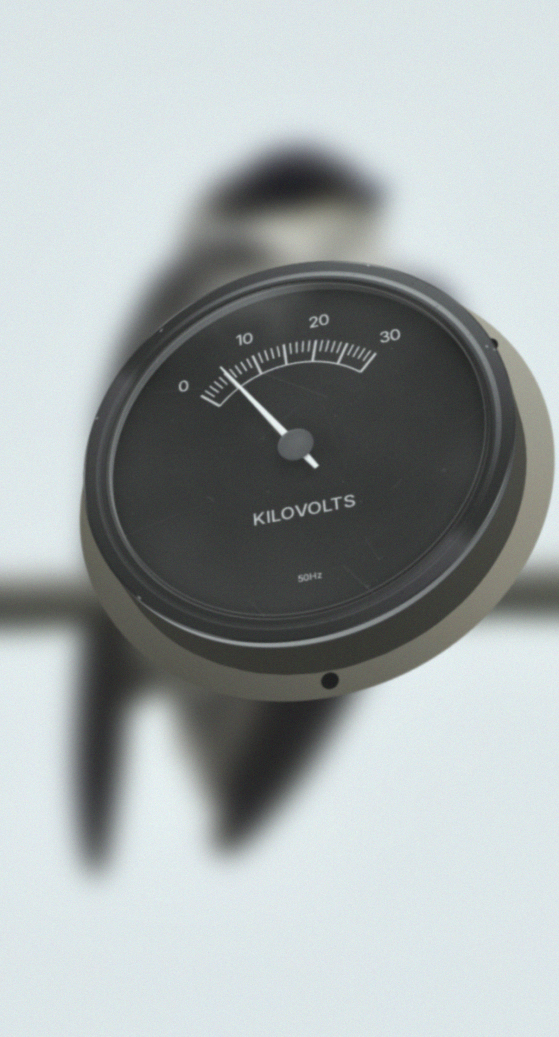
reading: 5,kV
